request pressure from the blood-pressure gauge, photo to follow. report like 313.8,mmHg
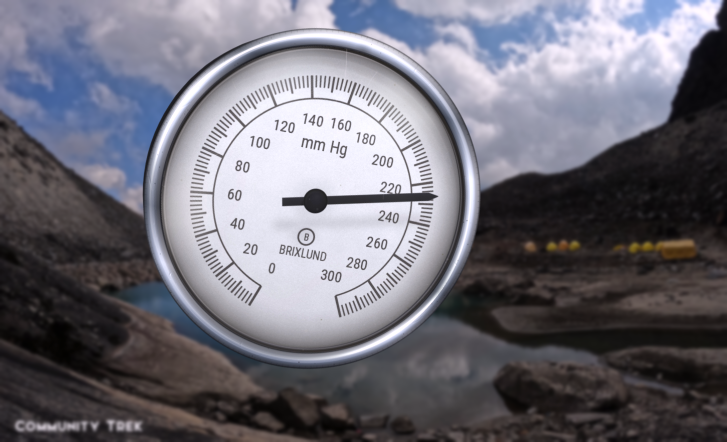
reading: 226,mmHg
